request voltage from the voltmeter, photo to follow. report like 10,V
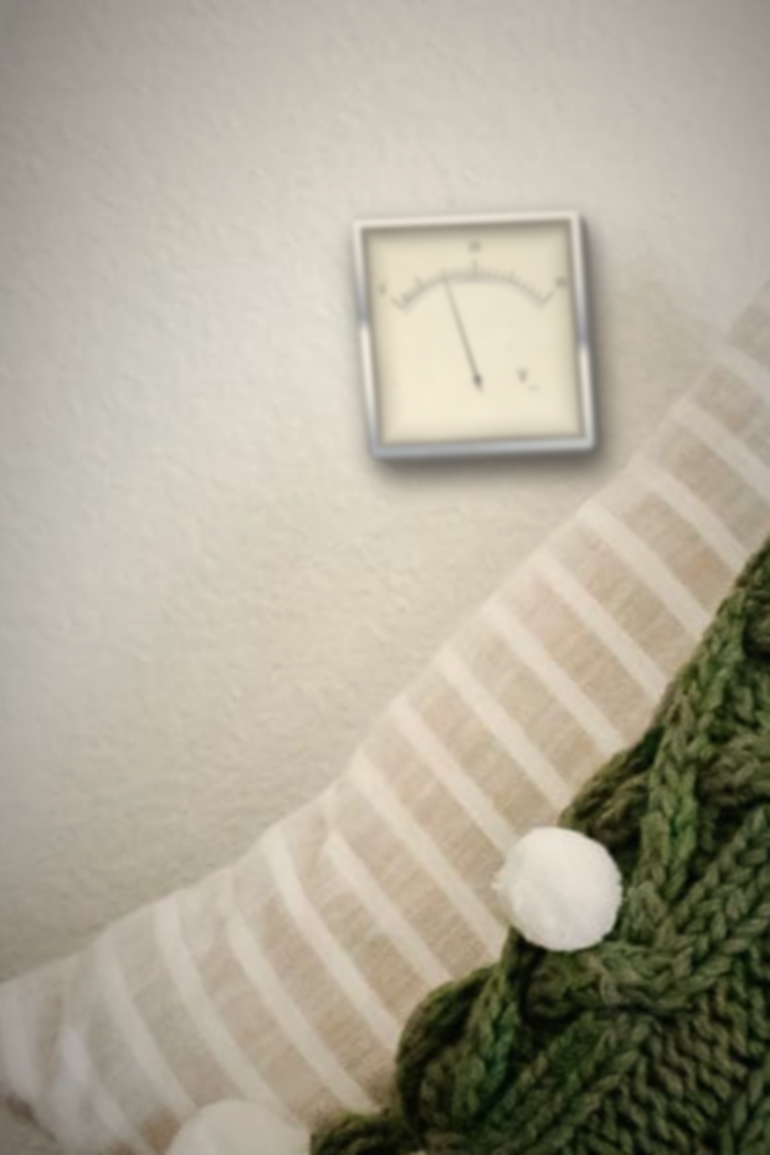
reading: 15,V
